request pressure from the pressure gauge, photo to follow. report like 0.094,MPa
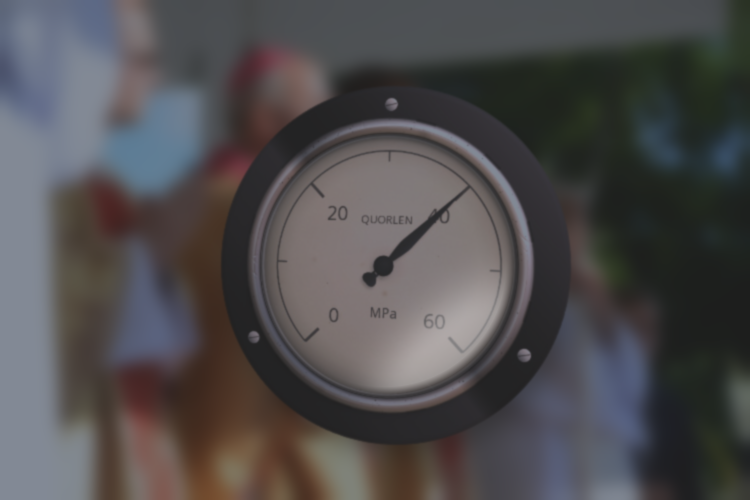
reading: 40,MPa
